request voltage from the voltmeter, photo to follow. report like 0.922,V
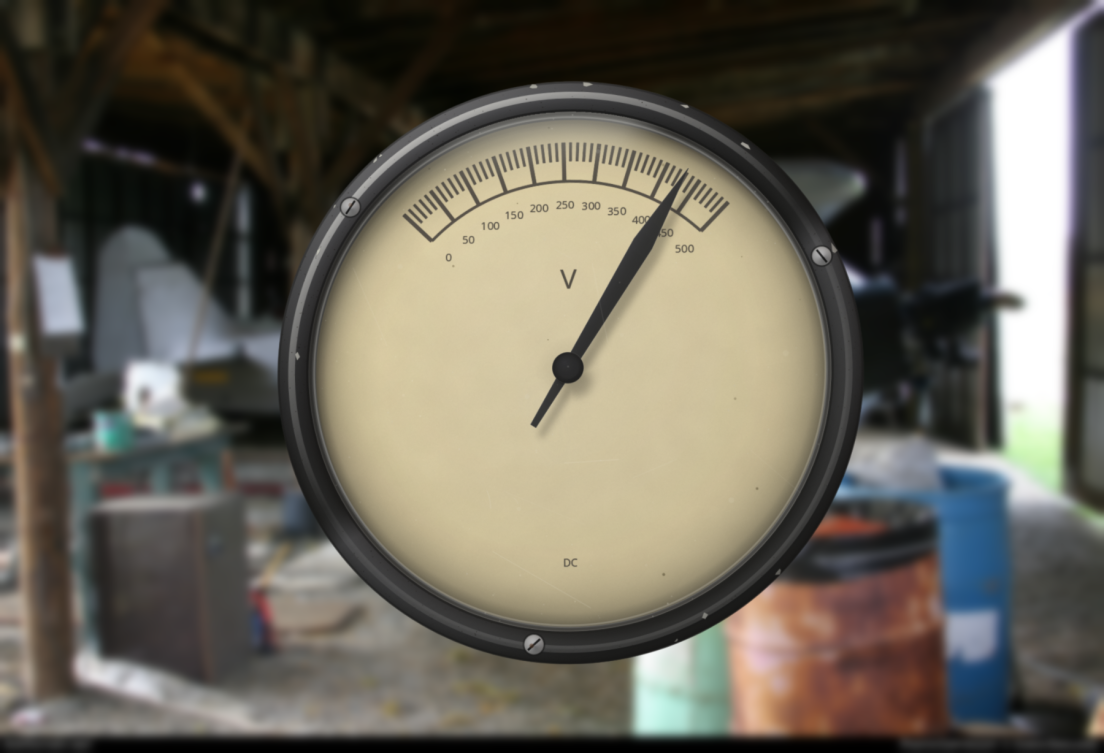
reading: 430,V
